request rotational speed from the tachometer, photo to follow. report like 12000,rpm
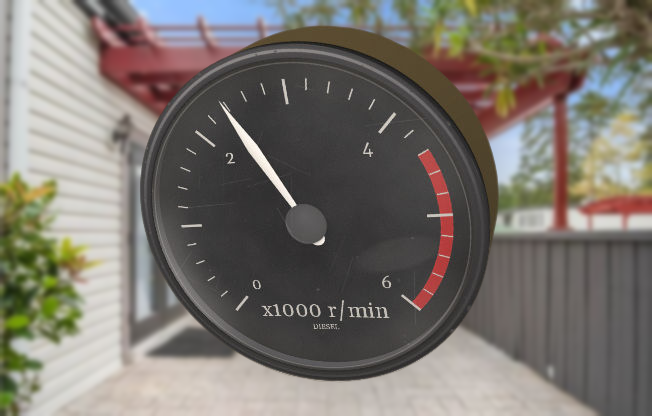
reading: 2400,rpm
